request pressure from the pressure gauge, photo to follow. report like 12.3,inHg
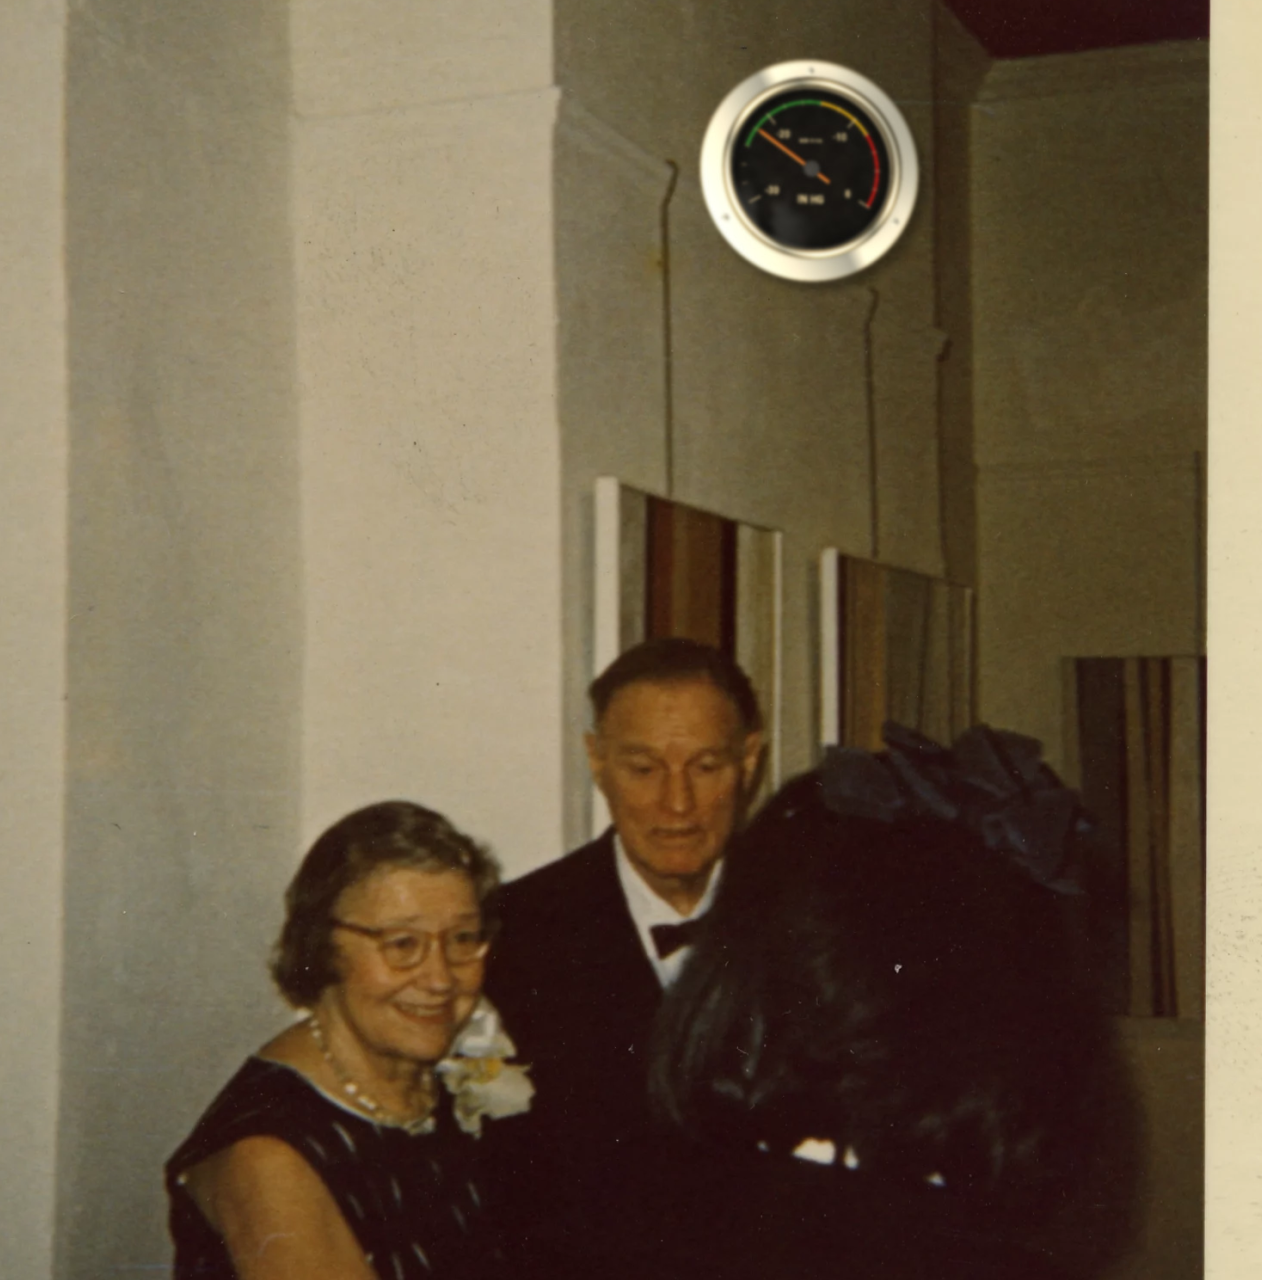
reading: -22,inHg
